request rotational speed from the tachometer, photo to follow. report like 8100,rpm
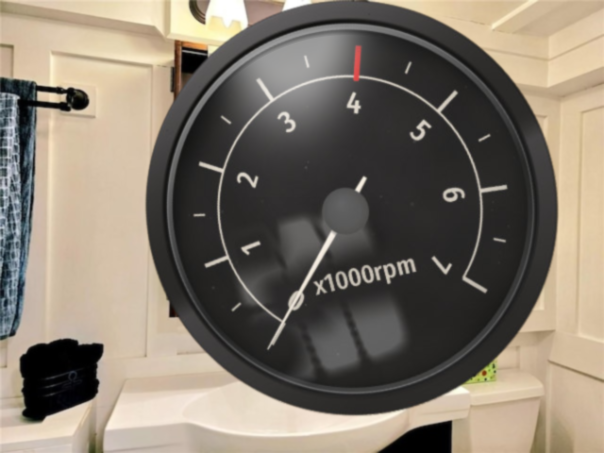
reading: 0,rpm
